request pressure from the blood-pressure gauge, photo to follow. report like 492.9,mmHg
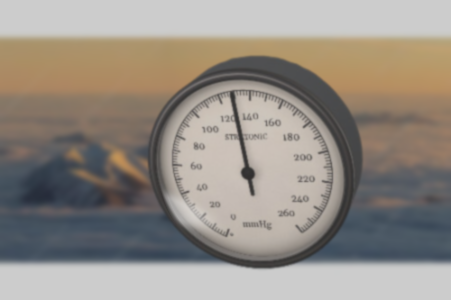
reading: 130,mmHg
